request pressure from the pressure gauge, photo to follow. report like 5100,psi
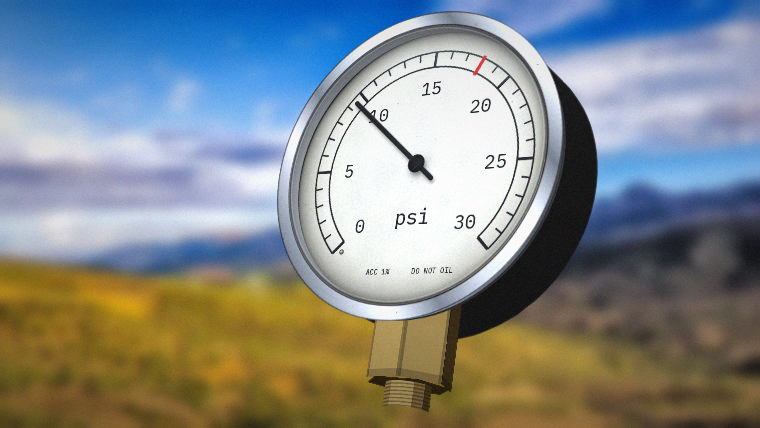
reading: 9.5,psi
